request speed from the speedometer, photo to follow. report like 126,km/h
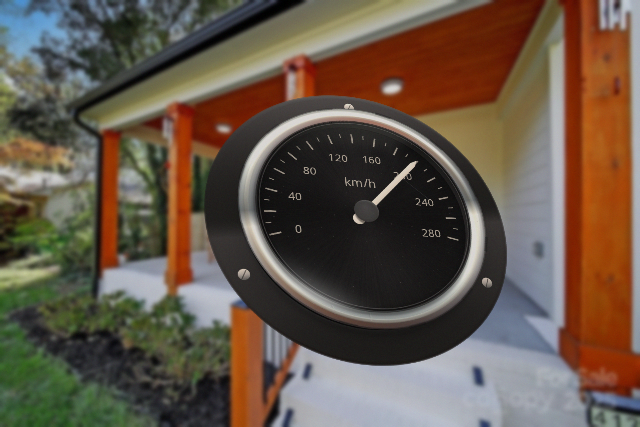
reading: 200,km/h
